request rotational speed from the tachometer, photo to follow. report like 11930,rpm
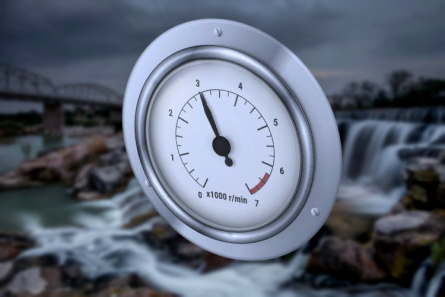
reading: 3000,rpm
